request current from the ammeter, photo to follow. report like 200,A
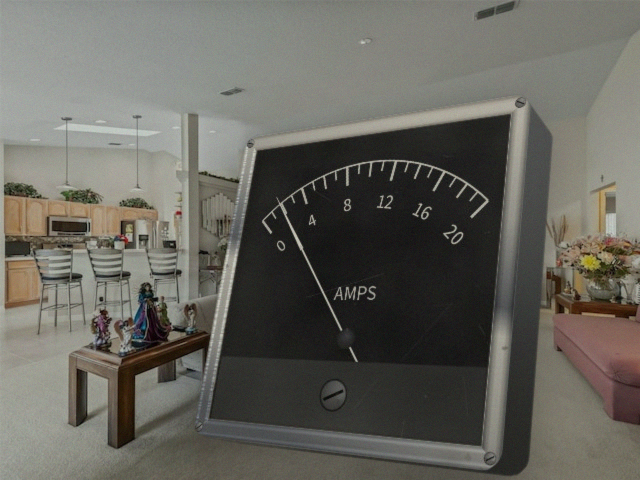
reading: 2,A
